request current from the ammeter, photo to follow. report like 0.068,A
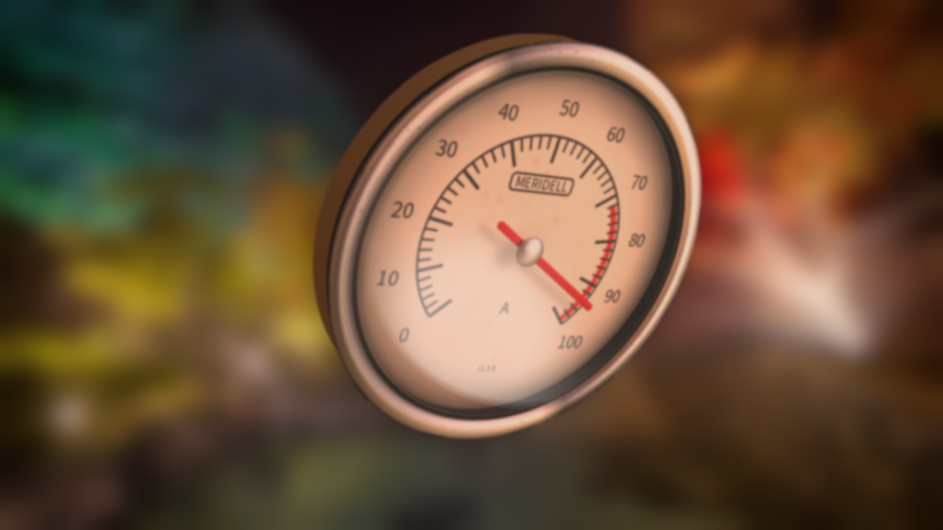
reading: 94,A
